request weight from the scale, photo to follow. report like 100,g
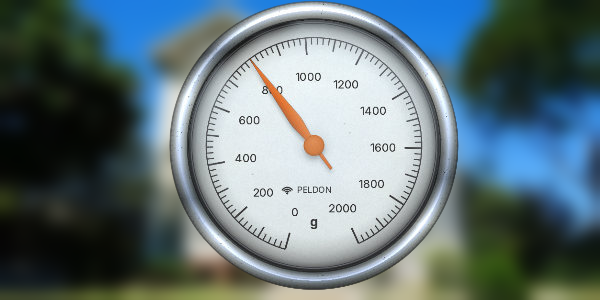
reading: 800,g
